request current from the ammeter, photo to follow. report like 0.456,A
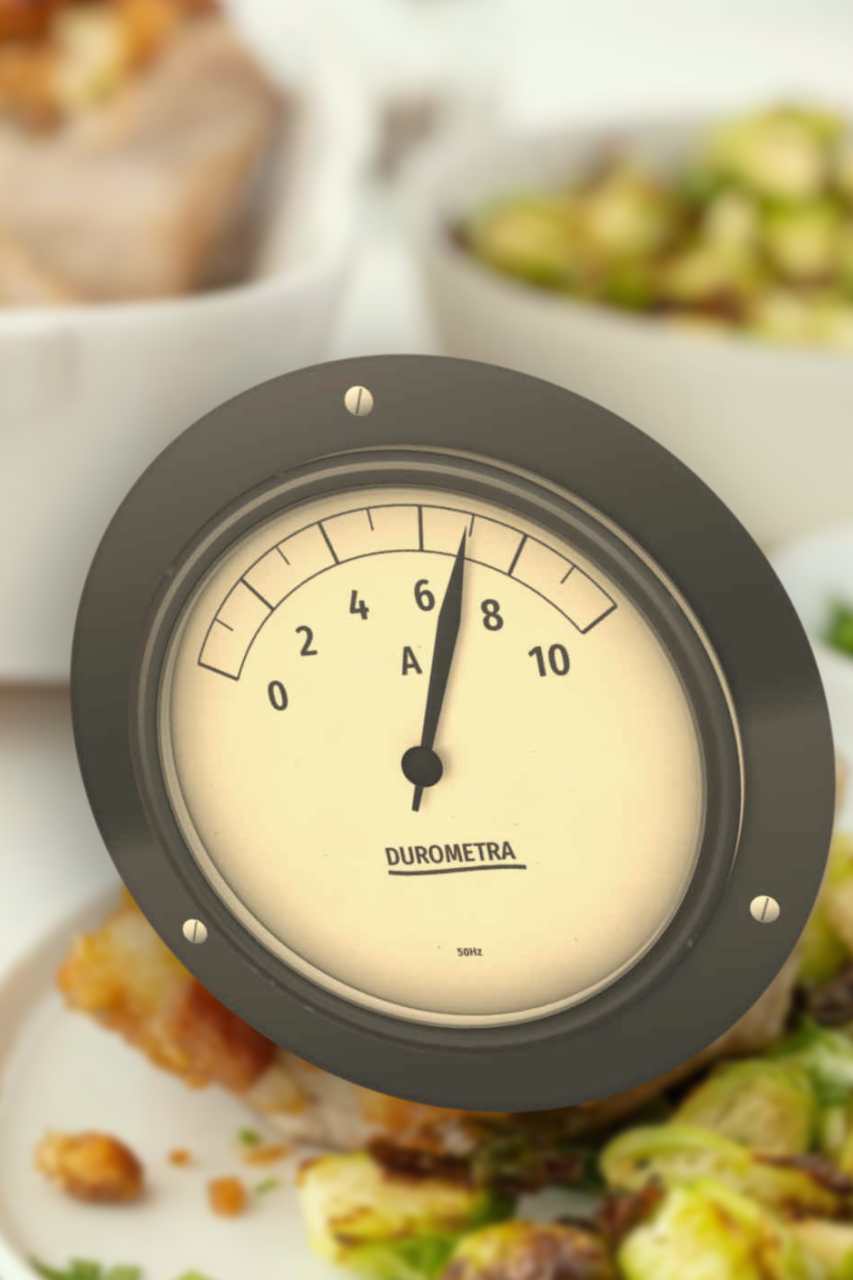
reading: 7,A
